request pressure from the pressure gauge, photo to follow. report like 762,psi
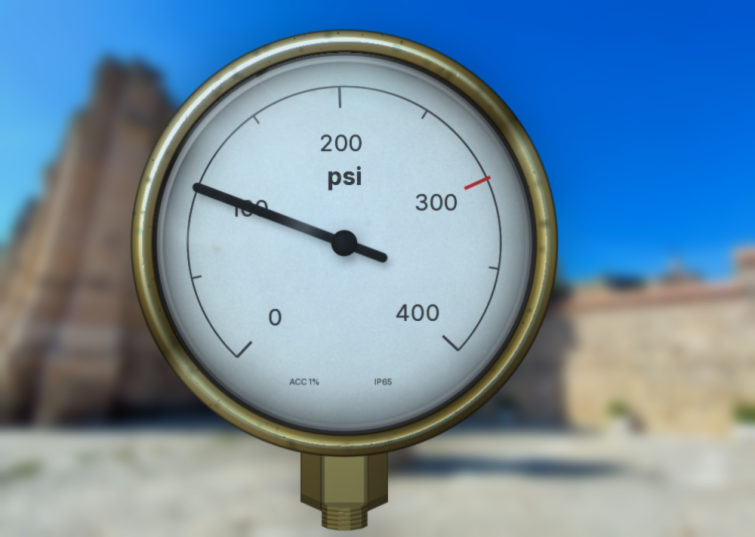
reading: 100,psi
